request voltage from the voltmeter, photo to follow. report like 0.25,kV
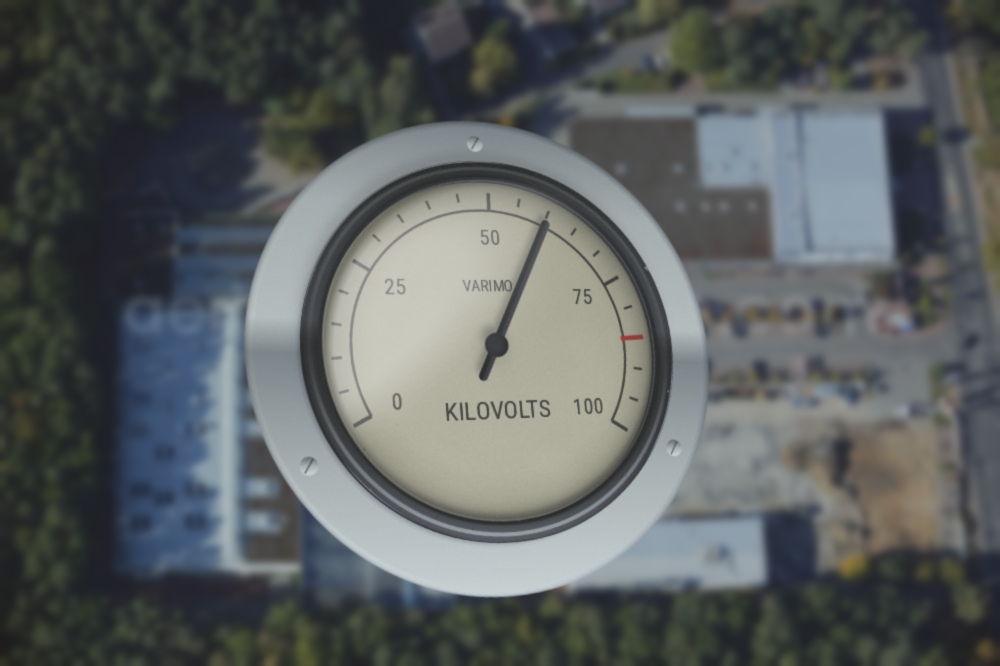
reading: 60,kV
